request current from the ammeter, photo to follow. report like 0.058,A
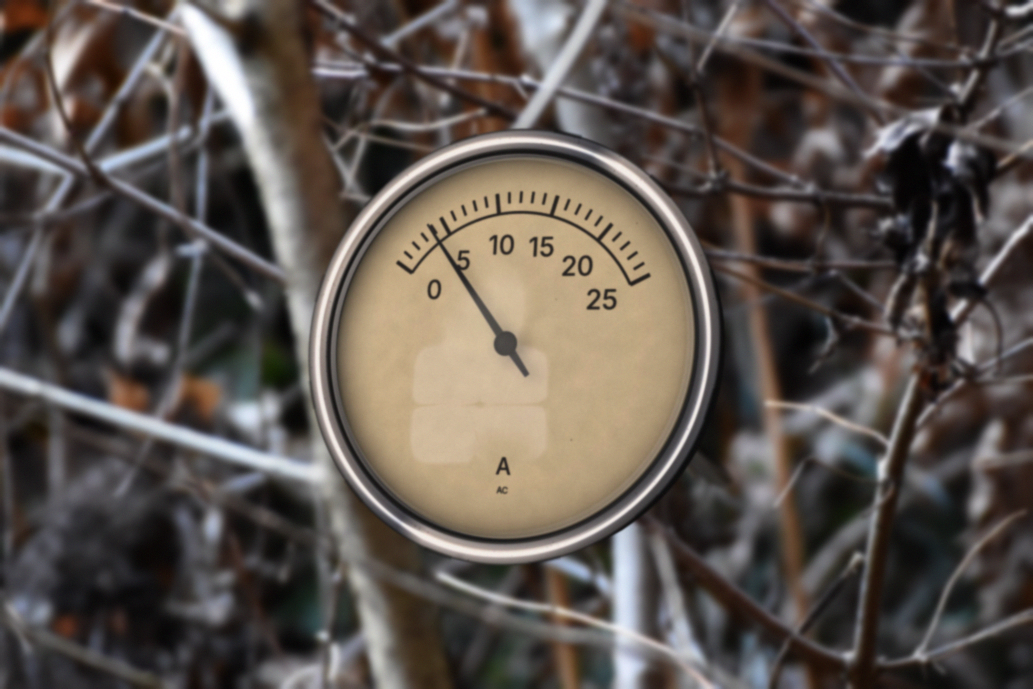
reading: 4,A
